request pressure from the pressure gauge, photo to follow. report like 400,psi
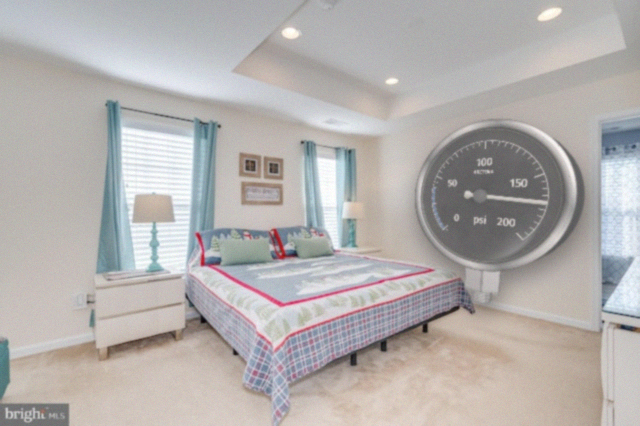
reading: 170,psi
